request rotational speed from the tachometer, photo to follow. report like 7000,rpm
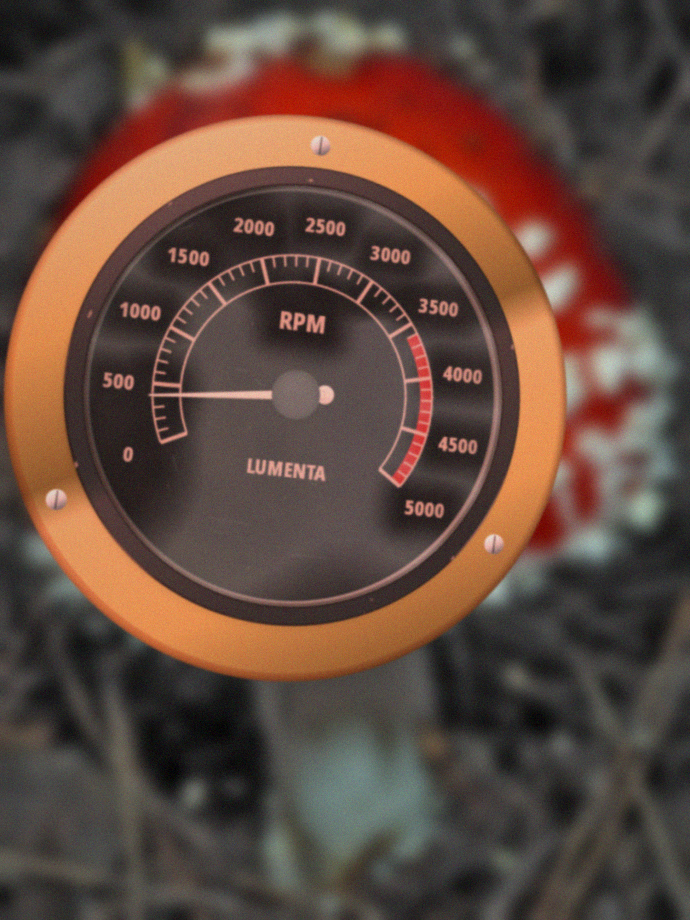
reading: 400,rpm
